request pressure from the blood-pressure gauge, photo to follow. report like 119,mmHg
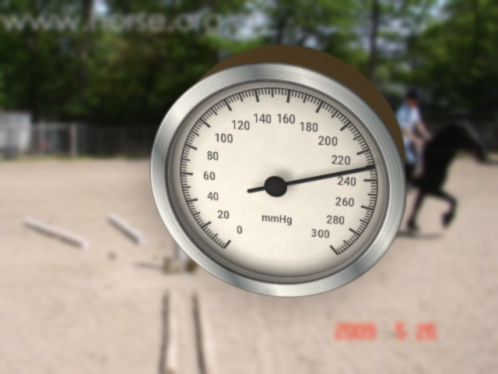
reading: 230,mmHg
